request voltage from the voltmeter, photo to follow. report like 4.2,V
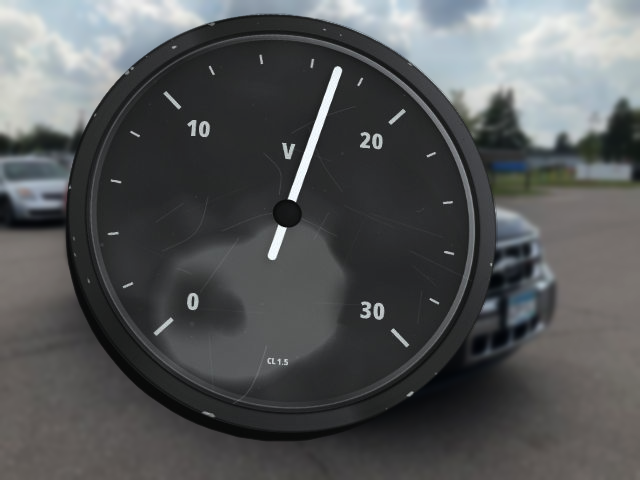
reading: 17,V
